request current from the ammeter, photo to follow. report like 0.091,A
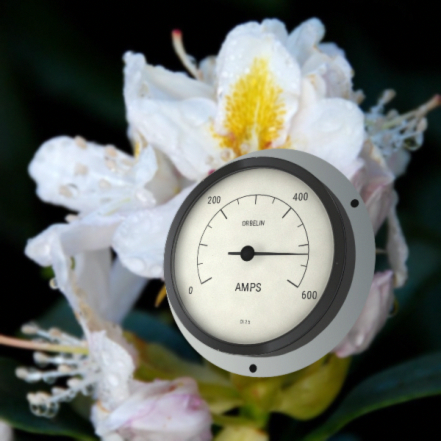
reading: 525,A
